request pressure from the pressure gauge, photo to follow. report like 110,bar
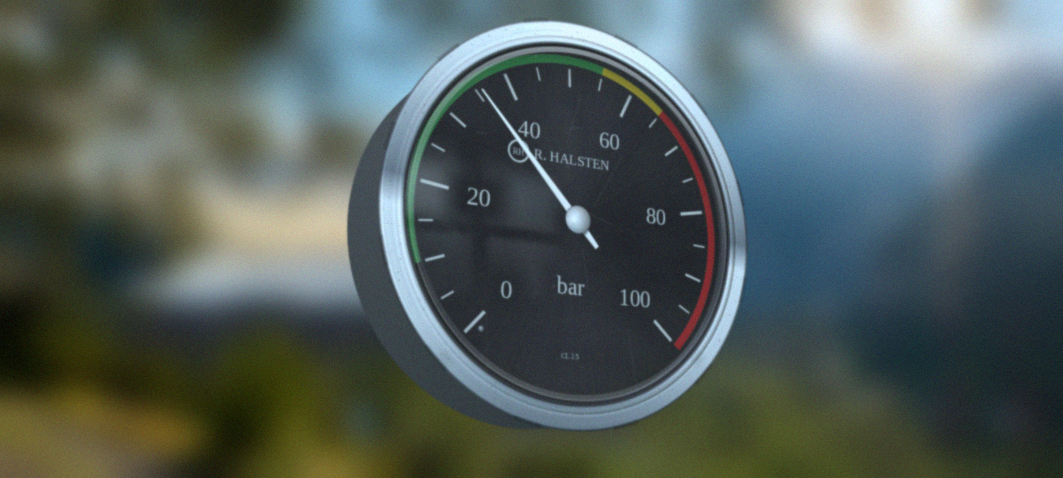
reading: 35,bar
